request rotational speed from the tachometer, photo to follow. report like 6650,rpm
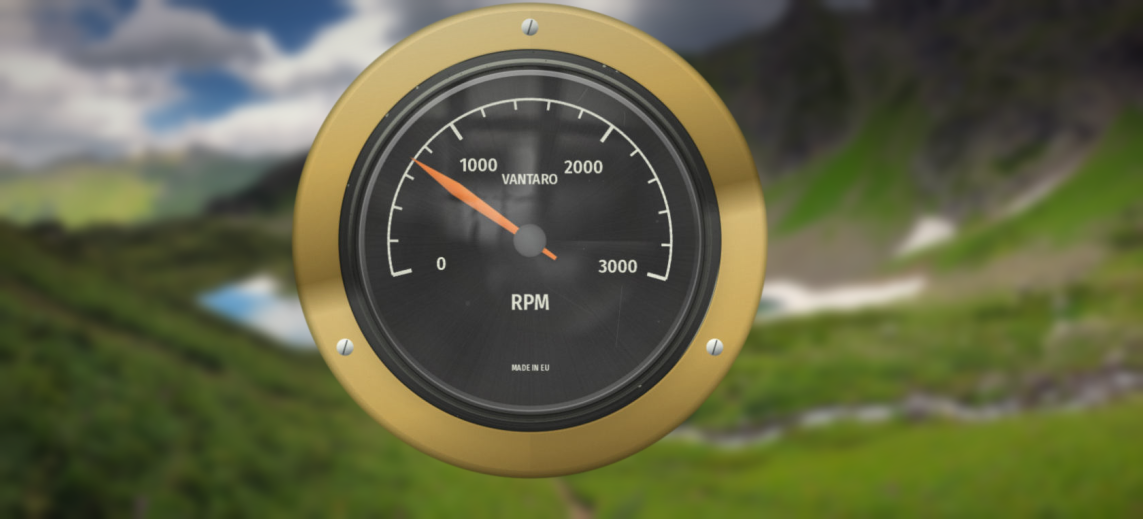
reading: 700,rpm
